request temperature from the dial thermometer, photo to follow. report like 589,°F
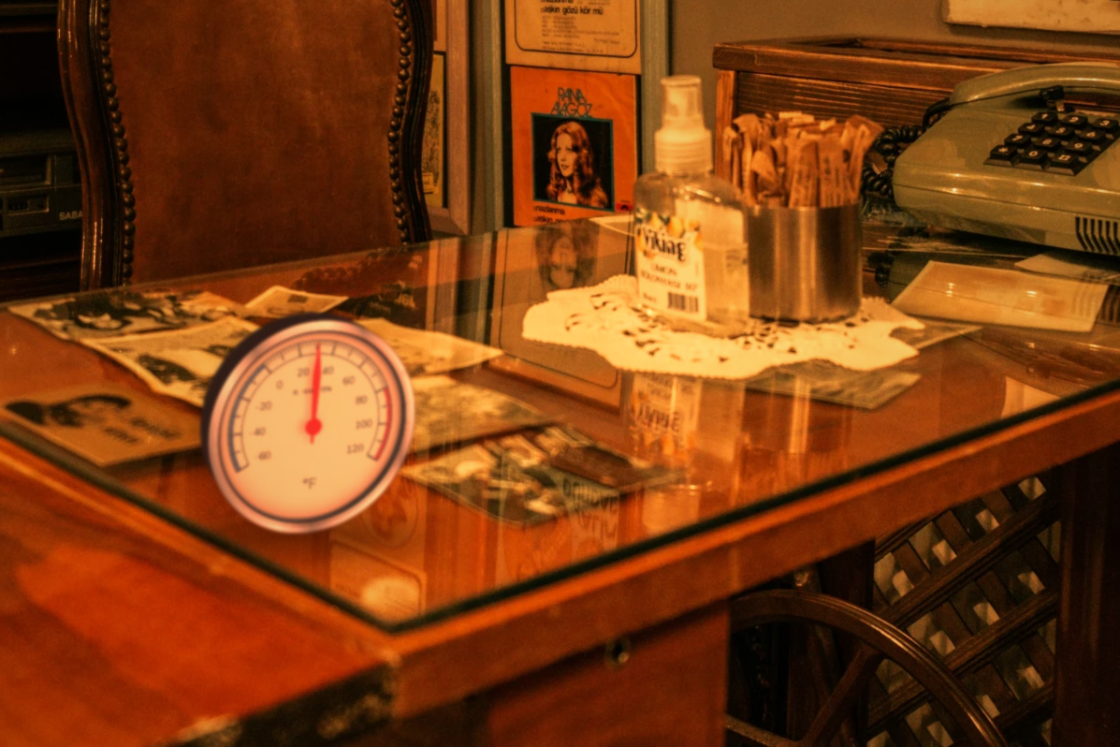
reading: 30,°F
